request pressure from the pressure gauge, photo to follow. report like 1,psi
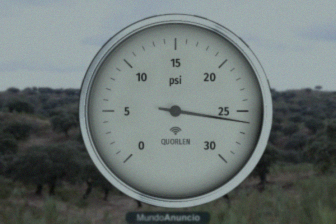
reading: 26,psi
